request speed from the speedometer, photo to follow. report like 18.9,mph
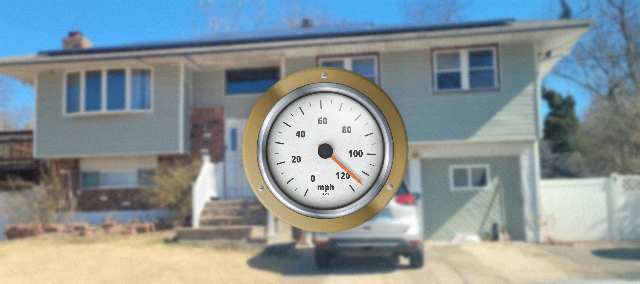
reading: 115,mph
